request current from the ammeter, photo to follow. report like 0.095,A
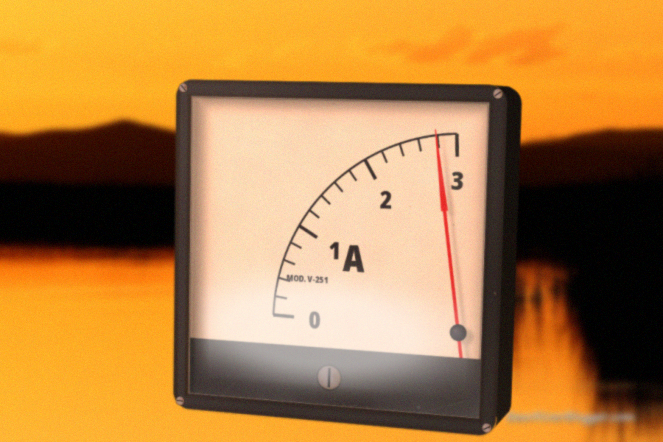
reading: 2.8,A
